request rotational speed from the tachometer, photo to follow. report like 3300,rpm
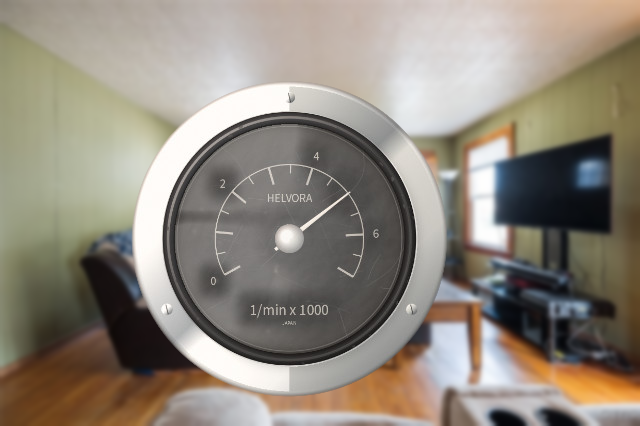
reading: 5000,rpm
